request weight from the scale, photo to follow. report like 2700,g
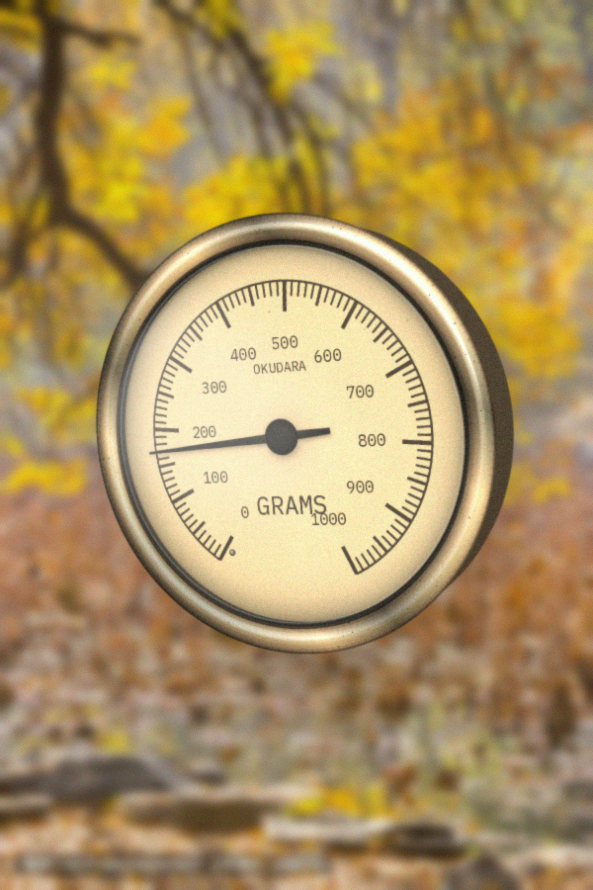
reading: 170,g
